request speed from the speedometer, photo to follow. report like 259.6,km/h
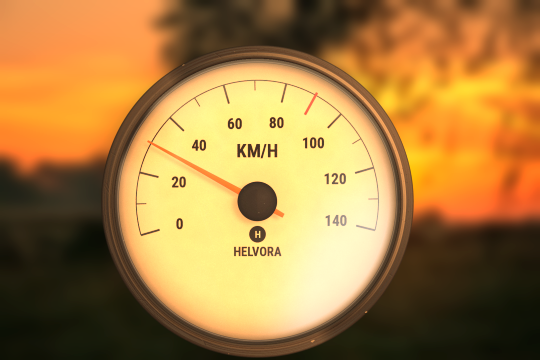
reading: 30,km/h
